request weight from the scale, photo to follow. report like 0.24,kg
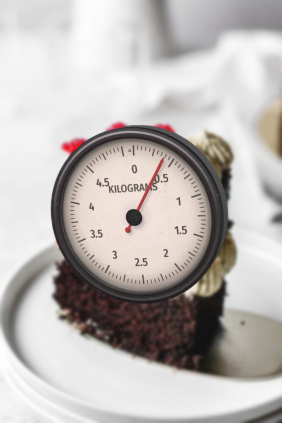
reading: 0.4,kg
